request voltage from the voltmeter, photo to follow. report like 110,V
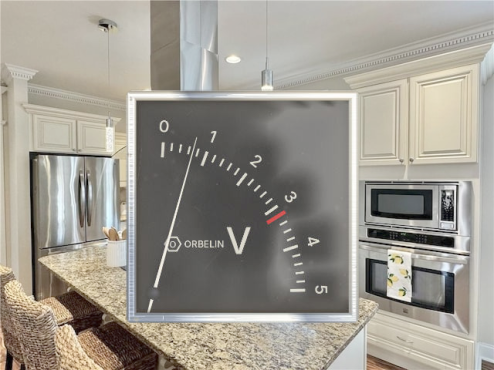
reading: 0.7,V
